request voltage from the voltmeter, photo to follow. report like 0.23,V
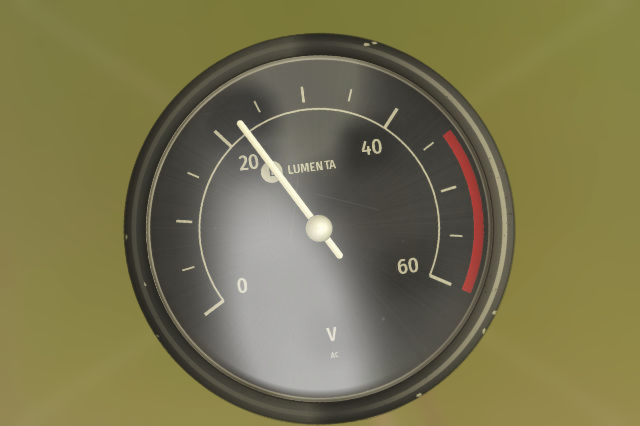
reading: 22.5,V
